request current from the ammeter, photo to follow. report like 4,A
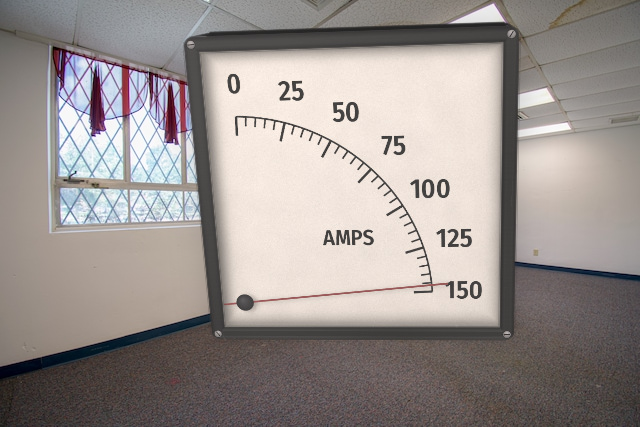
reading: 145,A
